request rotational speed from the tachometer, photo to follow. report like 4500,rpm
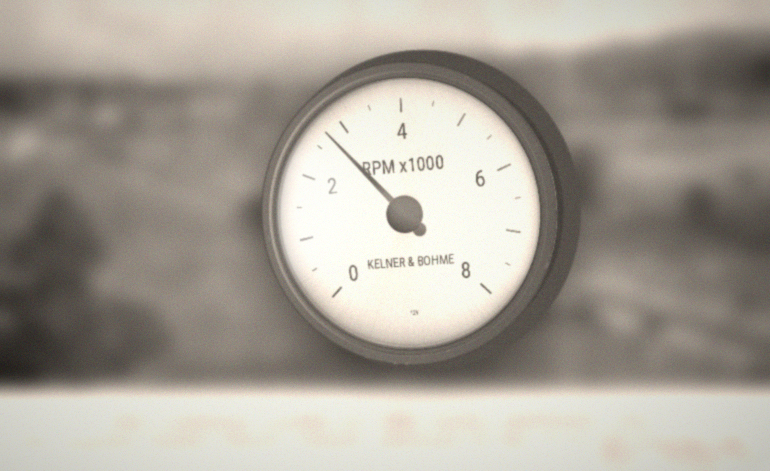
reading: 2750,rpm
